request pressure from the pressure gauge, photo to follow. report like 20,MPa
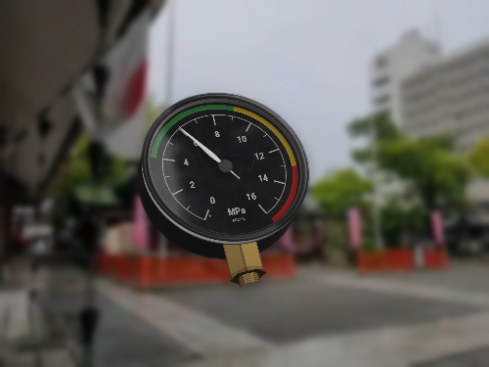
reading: 6,MPa
